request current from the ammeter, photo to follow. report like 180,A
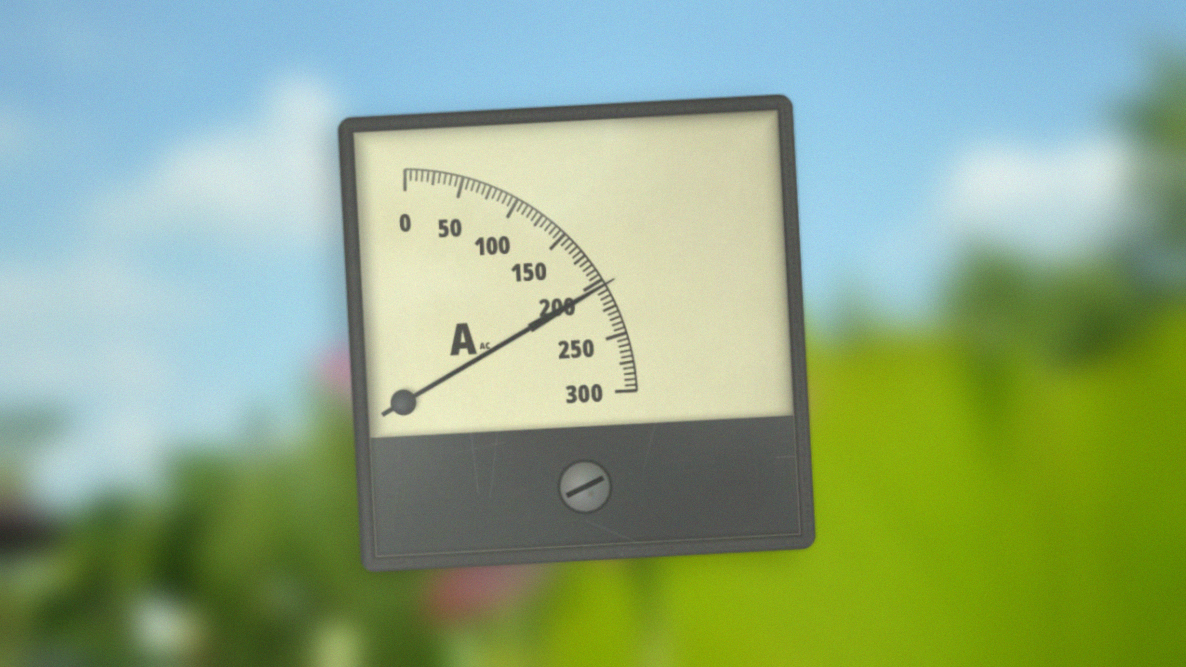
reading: 205,A
